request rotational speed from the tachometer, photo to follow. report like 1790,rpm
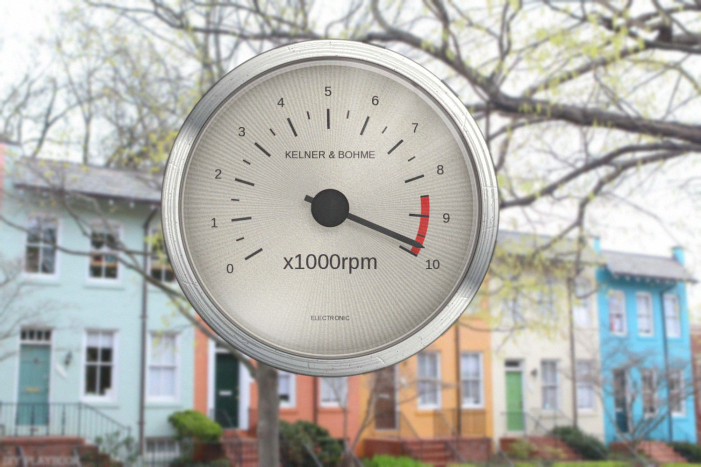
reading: 9750,rpm
